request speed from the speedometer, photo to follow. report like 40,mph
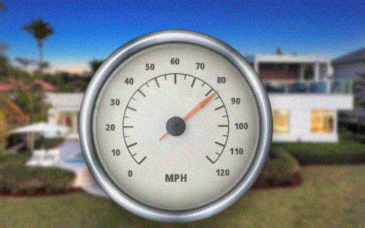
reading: 82.5,mph
